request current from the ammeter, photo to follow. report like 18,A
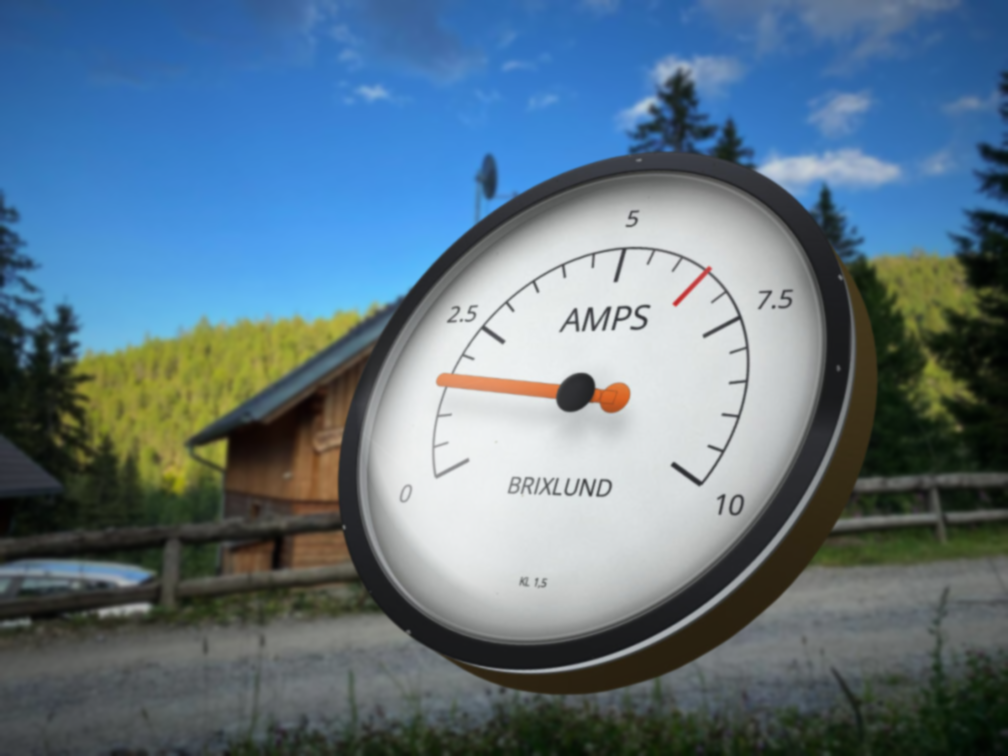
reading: 1.5,A
